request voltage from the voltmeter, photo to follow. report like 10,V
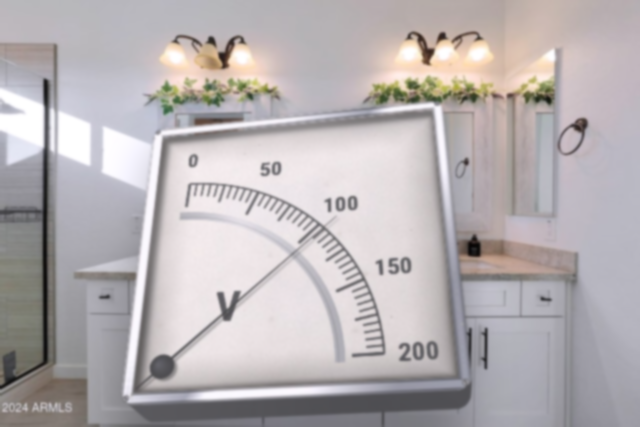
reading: 105,V
